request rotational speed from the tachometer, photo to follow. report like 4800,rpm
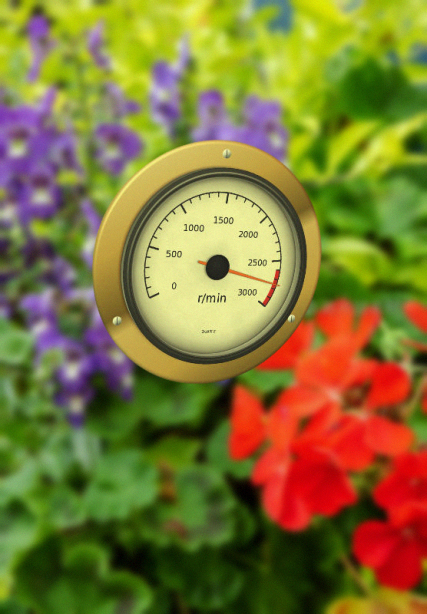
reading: 2750,rpm
